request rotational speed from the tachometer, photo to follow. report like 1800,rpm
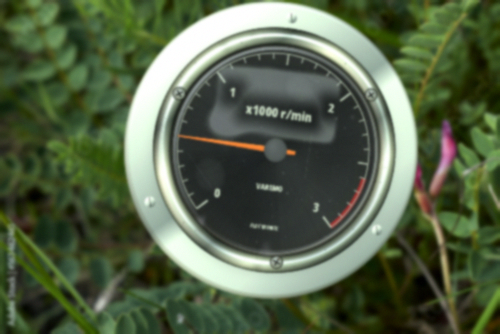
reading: 500,rpm
